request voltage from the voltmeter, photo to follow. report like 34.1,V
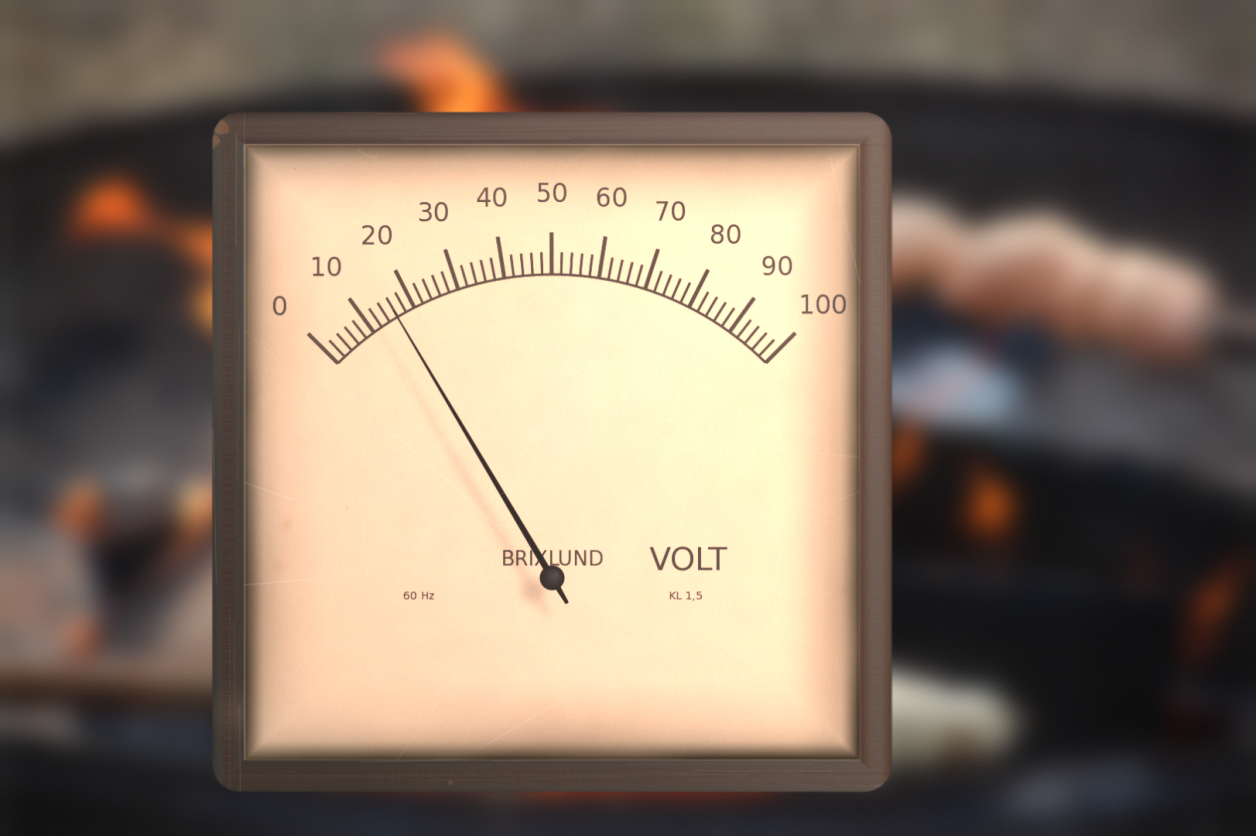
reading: 16,V
